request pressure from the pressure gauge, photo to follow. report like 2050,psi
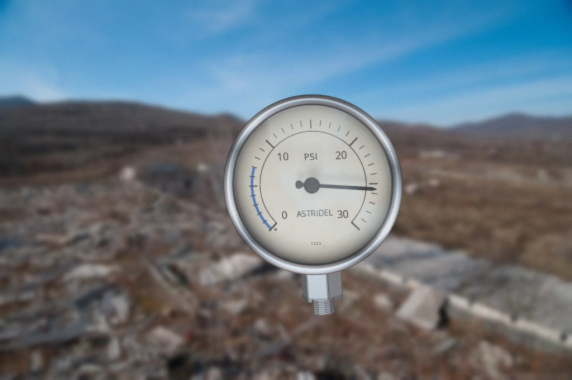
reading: 25.5,psi
